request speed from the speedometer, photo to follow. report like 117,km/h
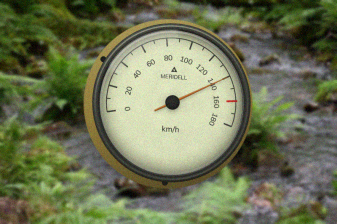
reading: 140,km/h
